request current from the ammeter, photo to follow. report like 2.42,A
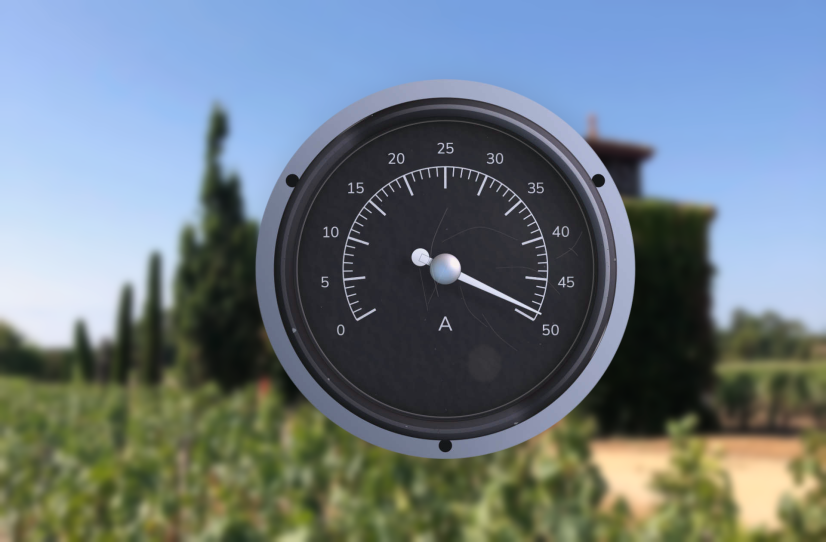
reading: 49,A
